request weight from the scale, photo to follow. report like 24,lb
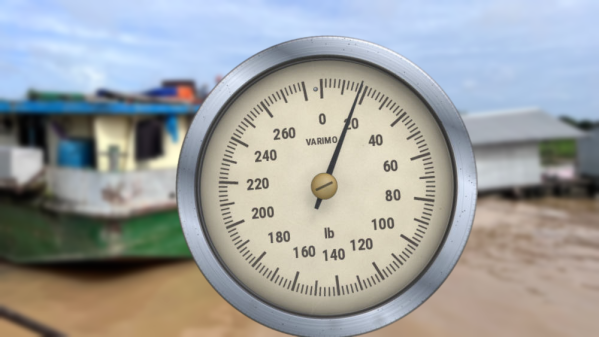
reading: 18,lb
